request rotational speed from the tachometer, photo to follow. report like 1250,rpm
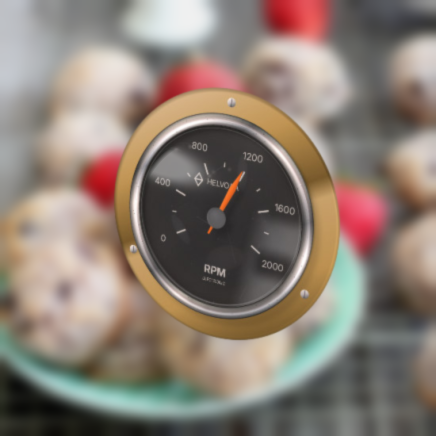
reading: 1200,rpm
